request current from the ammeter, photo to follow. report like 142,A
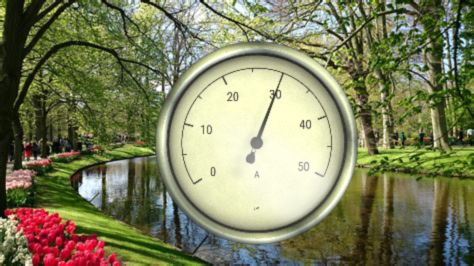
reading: 30,A
